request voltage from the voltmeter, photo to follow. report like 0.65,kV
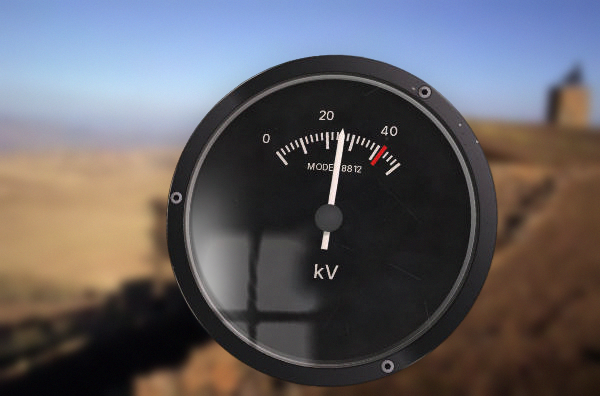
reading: 26,kV
